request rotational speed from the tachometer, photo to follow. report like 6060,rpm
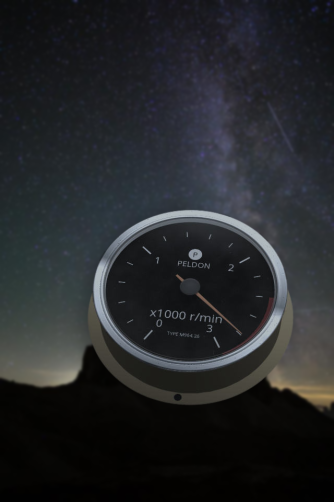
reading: 2800,rpm
